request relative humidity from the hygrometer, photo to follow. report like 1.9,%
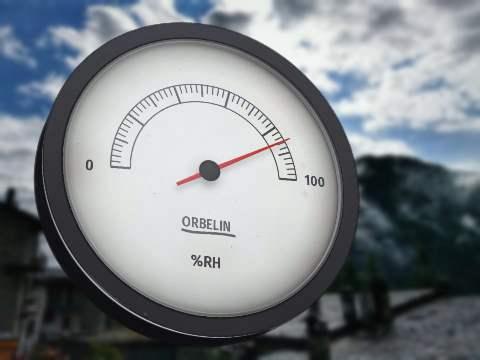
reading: 86,%
